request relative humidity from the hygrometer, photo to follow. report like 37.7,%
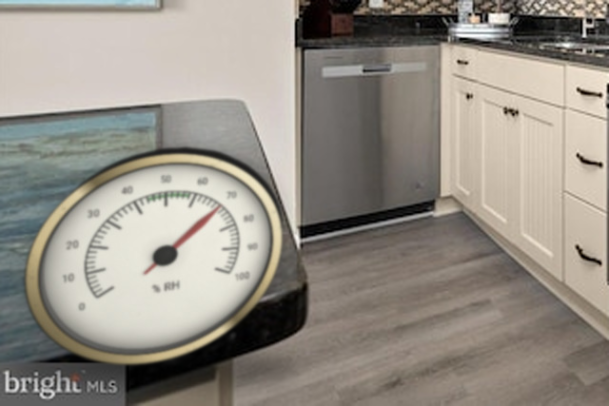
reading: 70,%
